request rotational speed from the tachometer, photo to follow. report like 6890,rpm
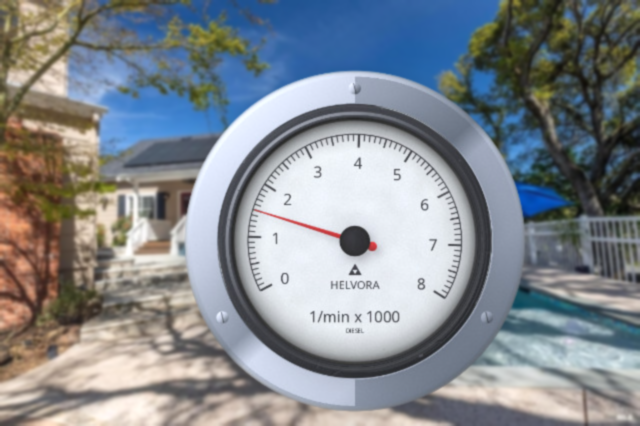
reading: 1500,rpm
